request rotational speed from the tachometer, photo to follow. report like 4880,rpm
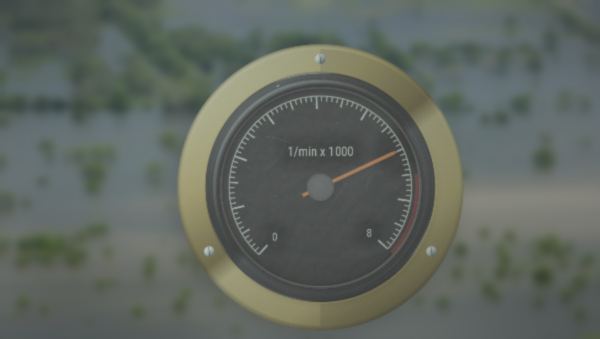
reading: 6000,rpm
